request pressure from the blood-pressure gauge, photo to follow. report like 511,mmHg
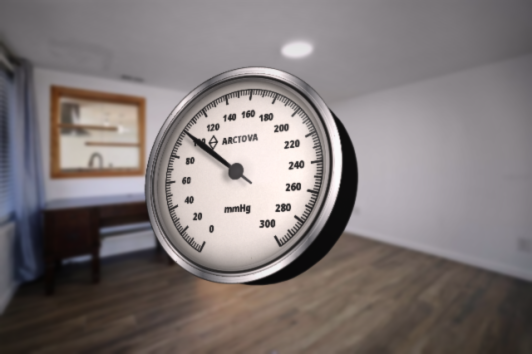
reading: 100,mmHg
